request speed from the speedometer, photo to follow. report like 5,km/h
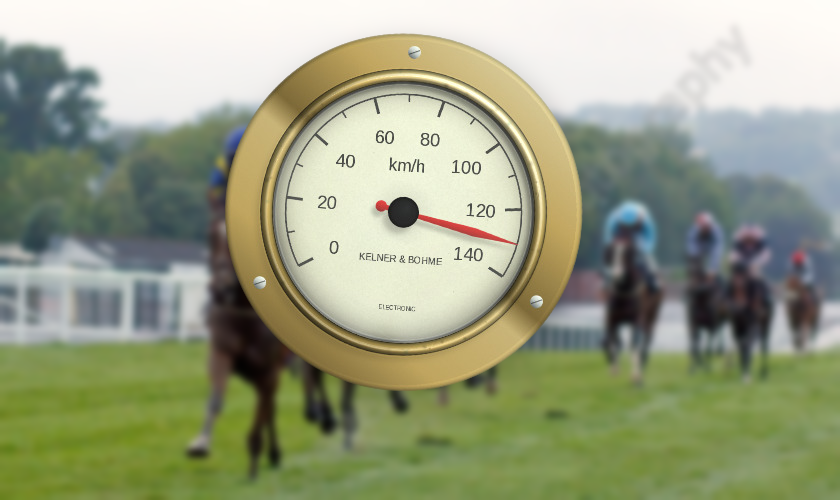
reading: 130,km/h
